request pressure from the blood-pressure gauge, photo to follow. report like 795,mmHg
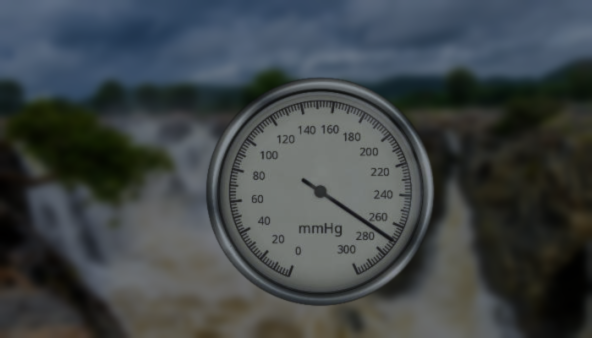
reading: 270,mmHg
